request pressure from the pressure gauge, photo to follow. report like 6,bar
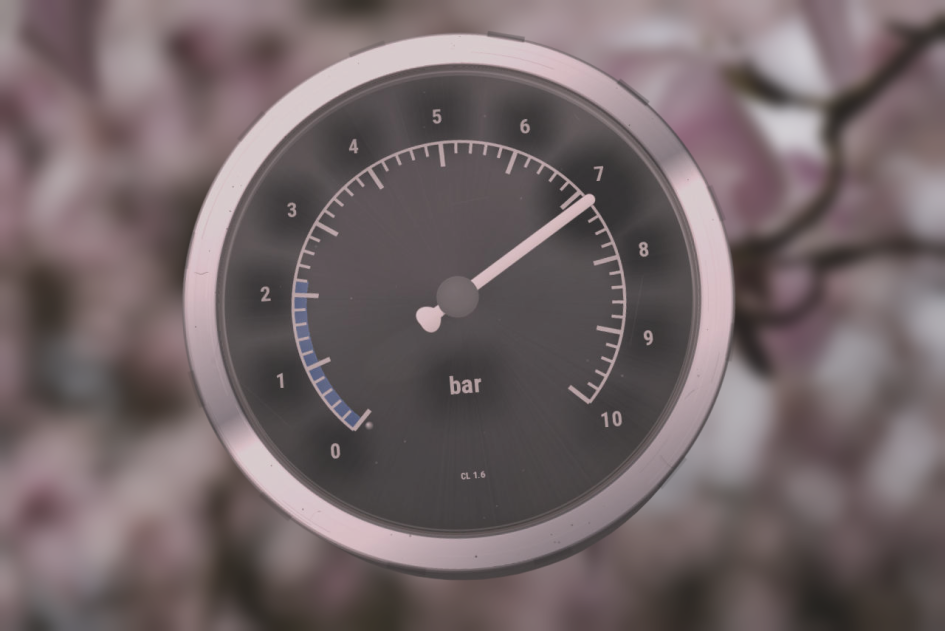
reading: 7.2,bar
